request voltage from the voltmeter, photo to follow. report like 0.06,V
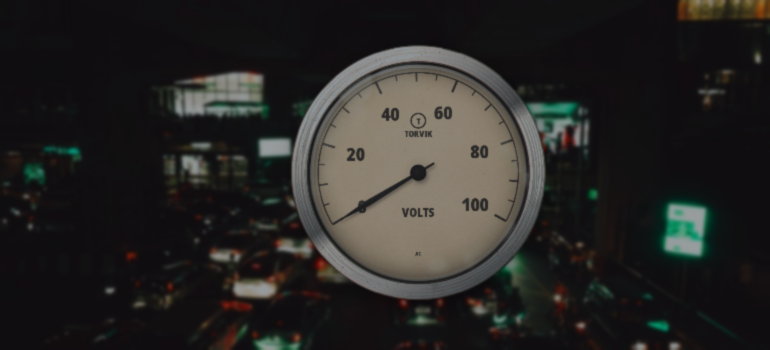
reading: 0,V
